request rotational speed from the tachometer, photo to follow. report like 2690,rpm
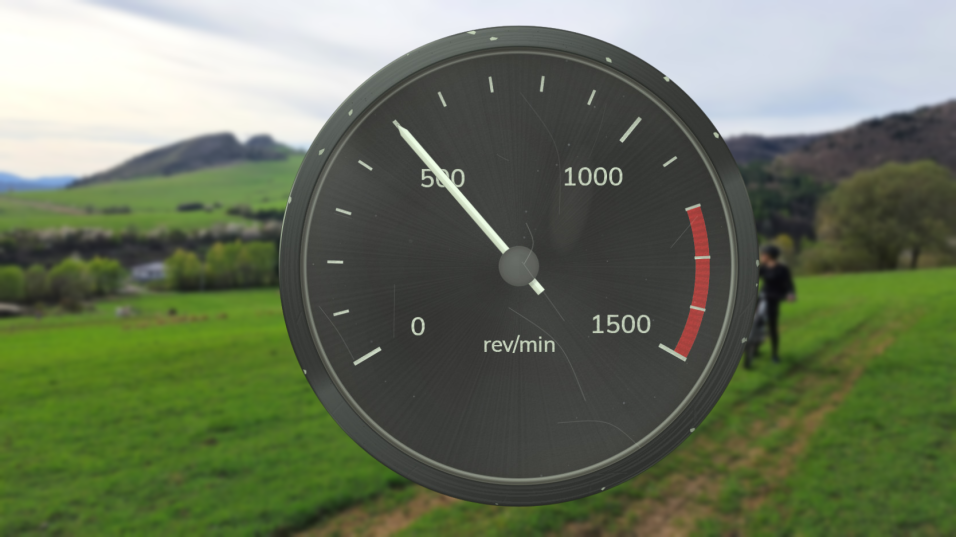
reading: 500,rpm
